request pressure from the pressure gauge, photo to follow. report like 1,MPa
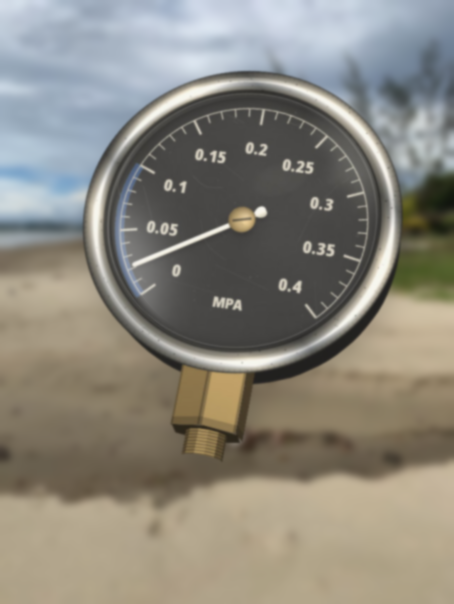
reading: 0.02,MPa
